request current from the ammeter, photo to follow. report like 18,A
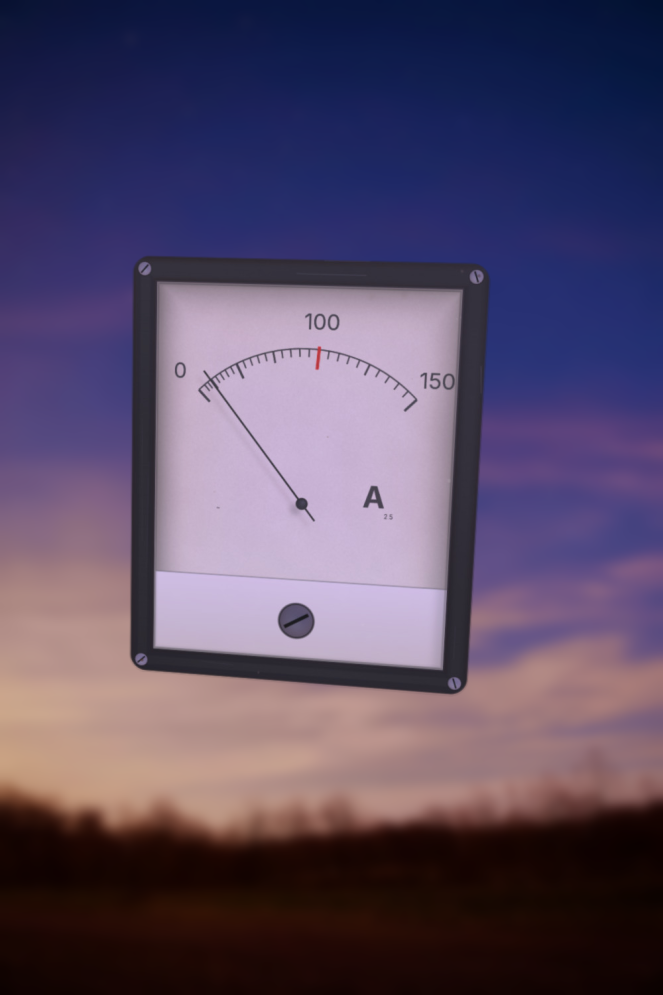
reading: 25,A
